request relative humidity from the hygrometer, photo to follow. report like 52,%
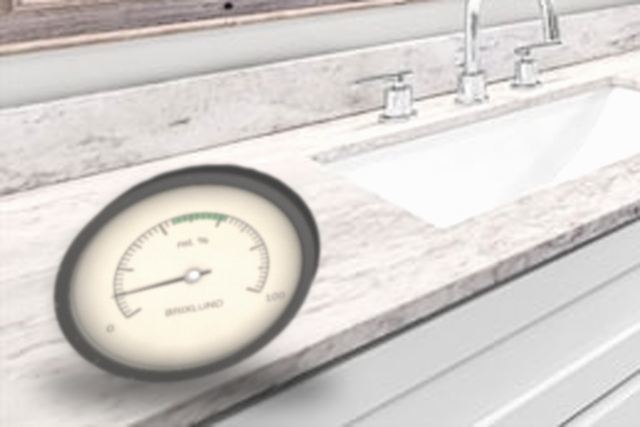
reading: 10,%
